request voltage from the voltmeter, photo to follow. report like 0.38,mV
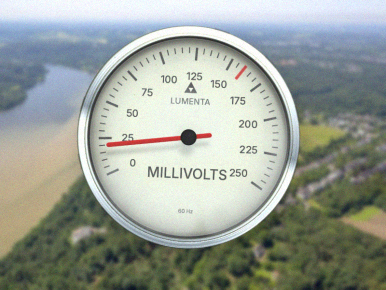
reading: 20,mV
